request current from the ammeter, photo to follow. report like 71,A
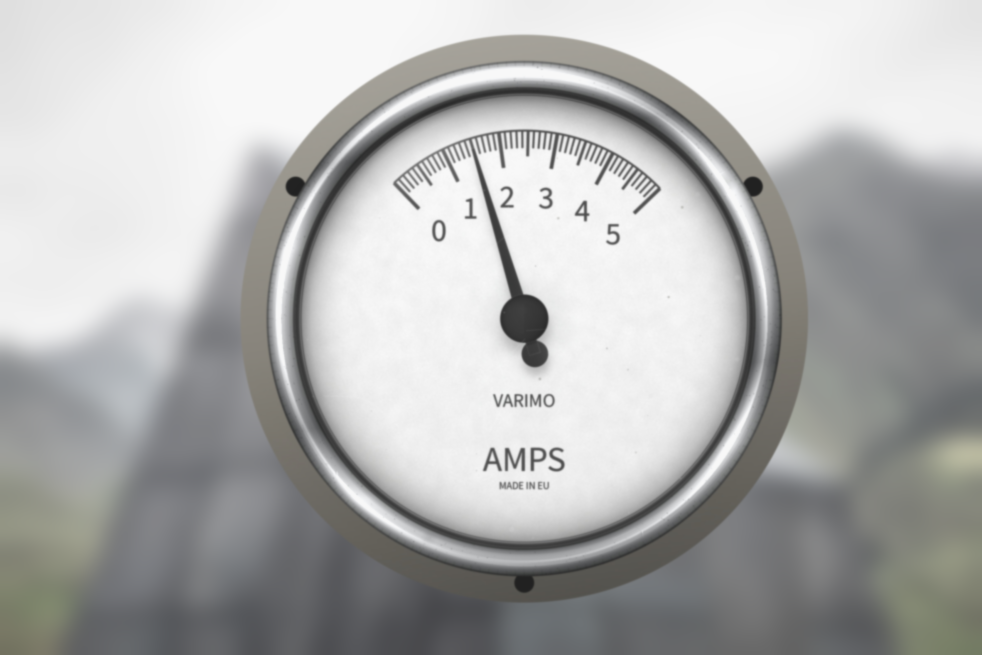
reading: 1.5,A
